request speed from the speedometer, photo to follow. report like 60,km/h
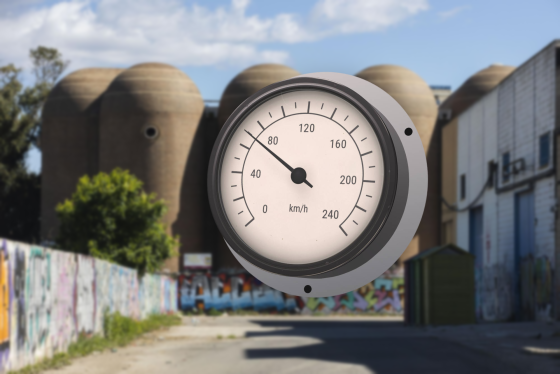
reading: 70,km/h
